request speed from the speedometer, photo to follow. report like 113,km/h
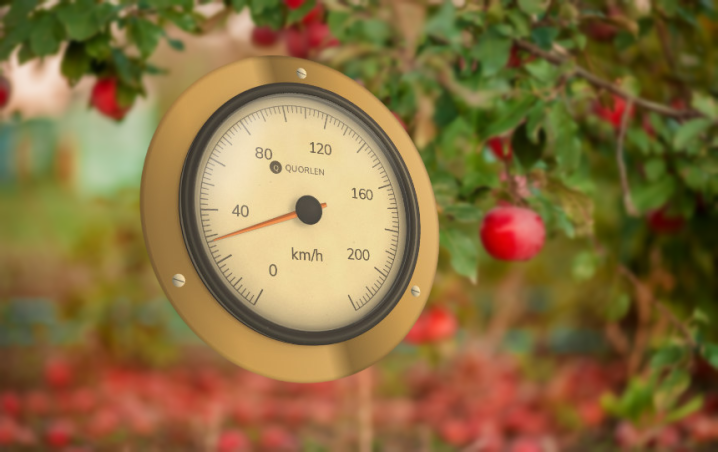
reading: 28,km/h
